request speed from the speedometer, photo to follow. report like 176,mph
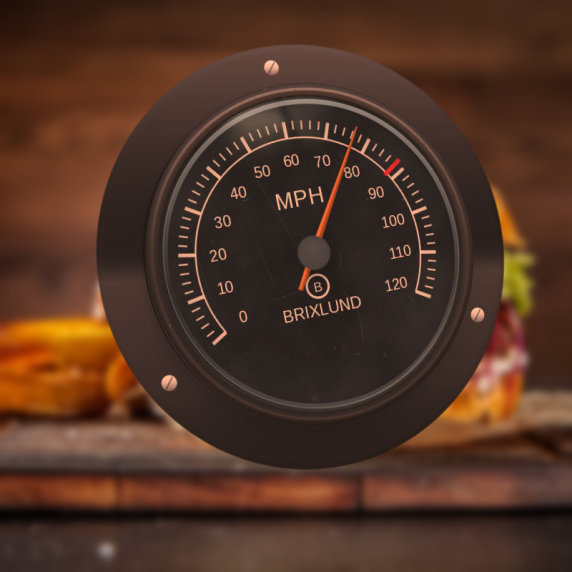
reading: 76,mph
